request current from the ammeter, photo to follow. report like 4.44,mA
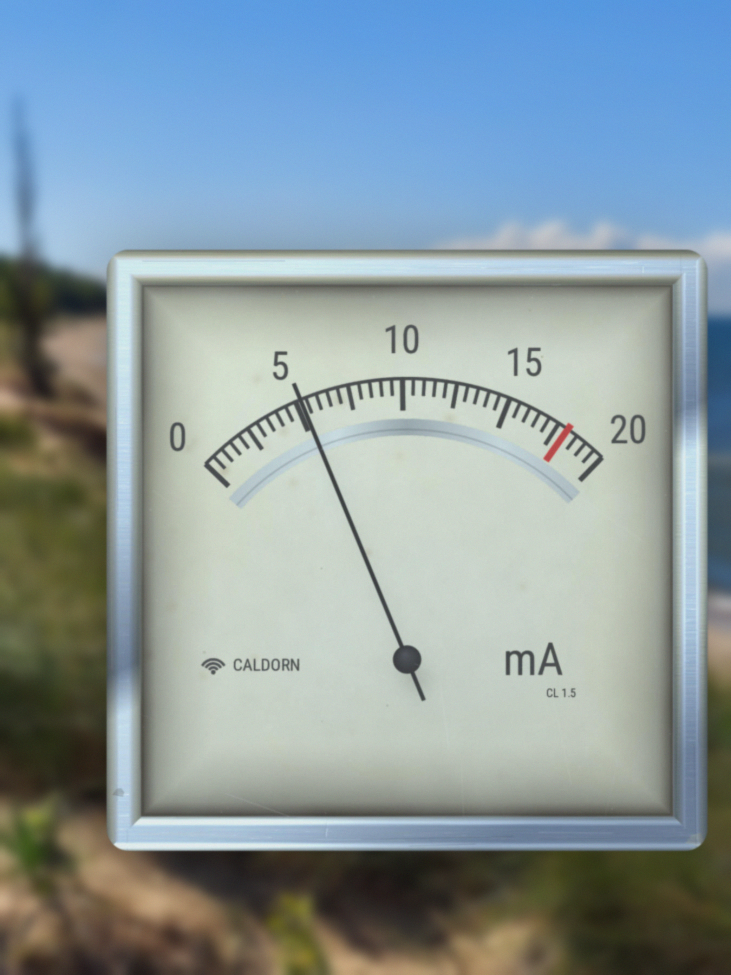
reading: 5.25,mA
